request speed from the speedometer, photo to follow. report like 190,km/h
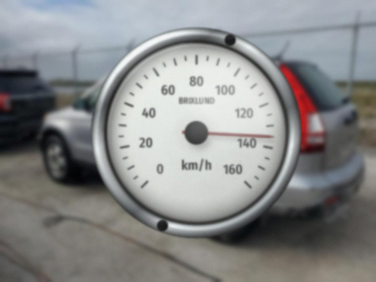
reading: 135,km/h
